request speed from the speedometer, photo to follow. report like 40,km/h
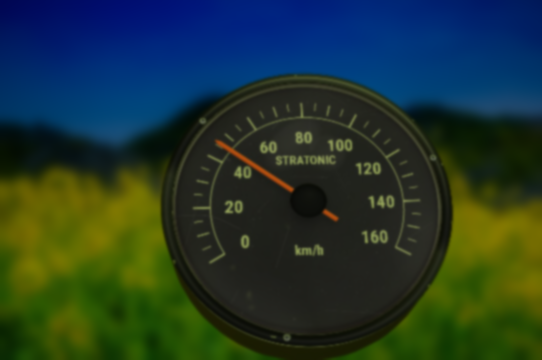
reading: 45,km/h
